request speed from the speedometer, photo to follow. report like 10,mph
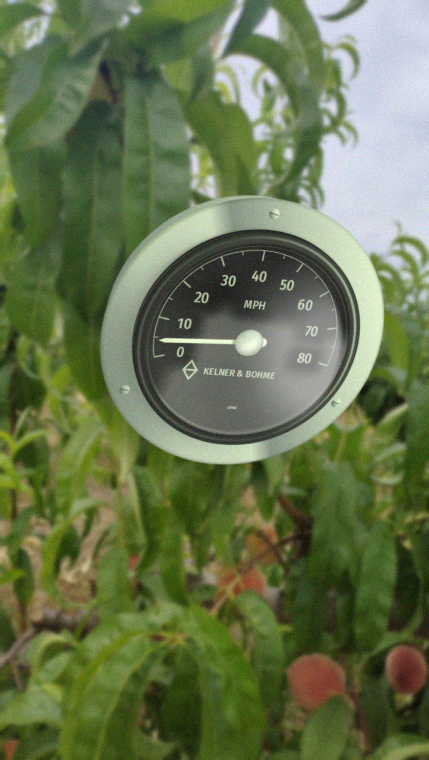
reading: 5,mph
